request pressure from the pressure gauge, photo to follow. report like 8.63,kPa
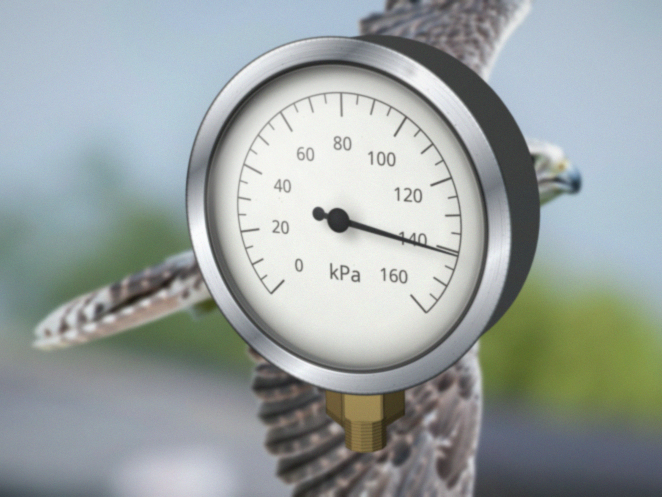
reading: 140,kPa
